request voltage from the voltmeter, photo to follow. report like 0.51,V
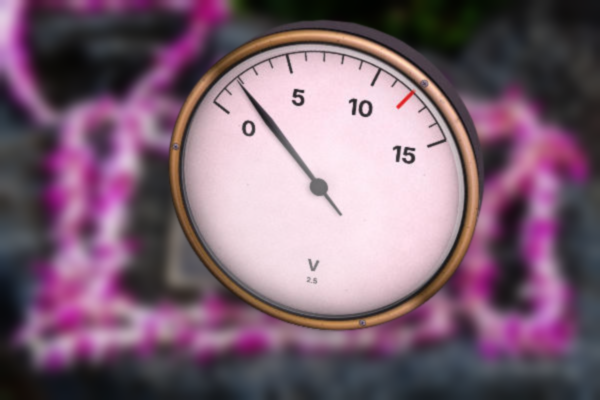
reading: 2,V
